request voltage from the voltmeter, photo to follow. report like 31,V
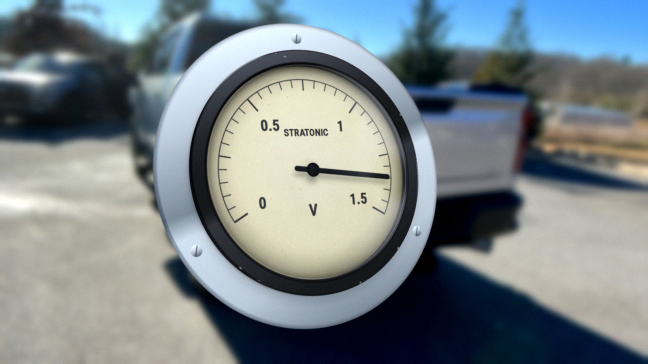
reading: 1.35,V
